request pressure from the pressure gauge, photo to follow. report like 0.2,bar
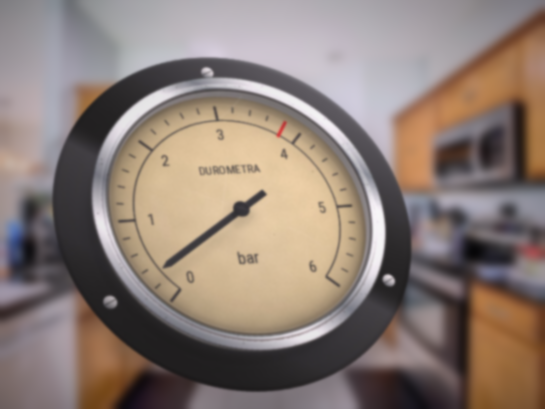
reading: 0.3,bar
